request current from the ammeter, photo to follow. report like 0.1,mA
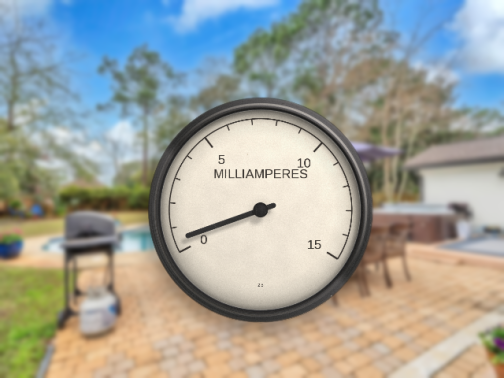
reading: 0.5,mA
